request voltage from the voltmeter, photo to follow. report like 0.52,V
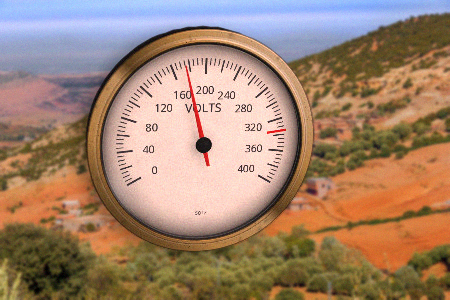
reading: 175,V
